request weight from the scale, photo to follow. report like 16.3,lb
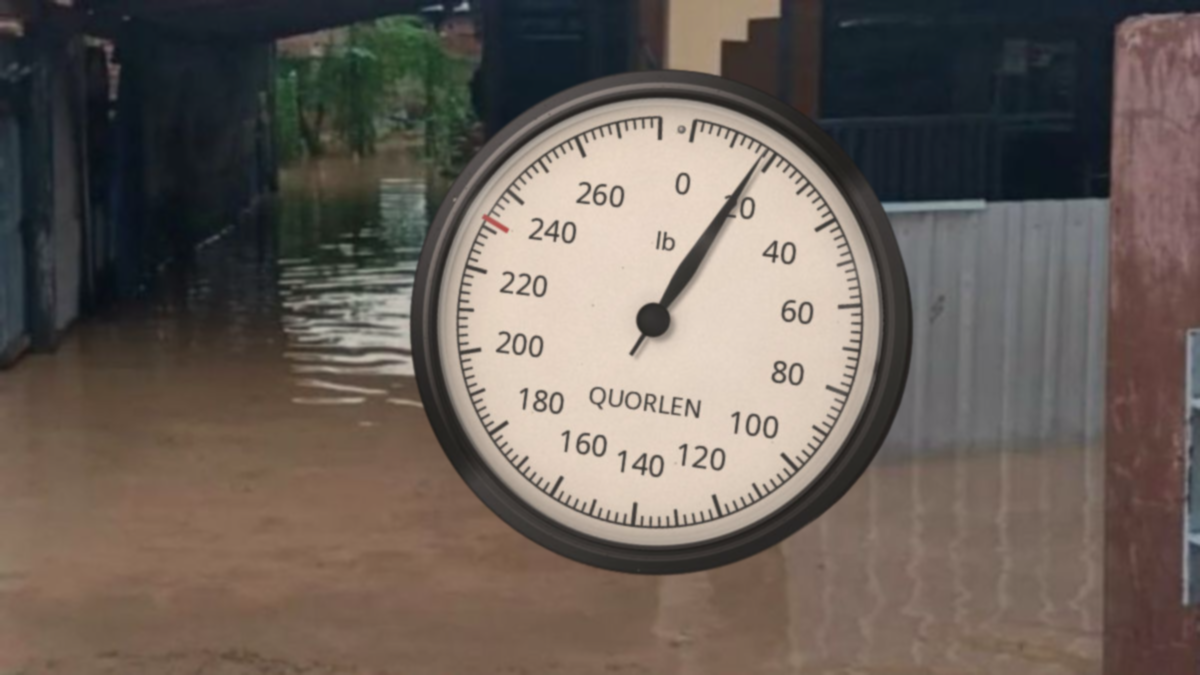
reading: 18,lb
